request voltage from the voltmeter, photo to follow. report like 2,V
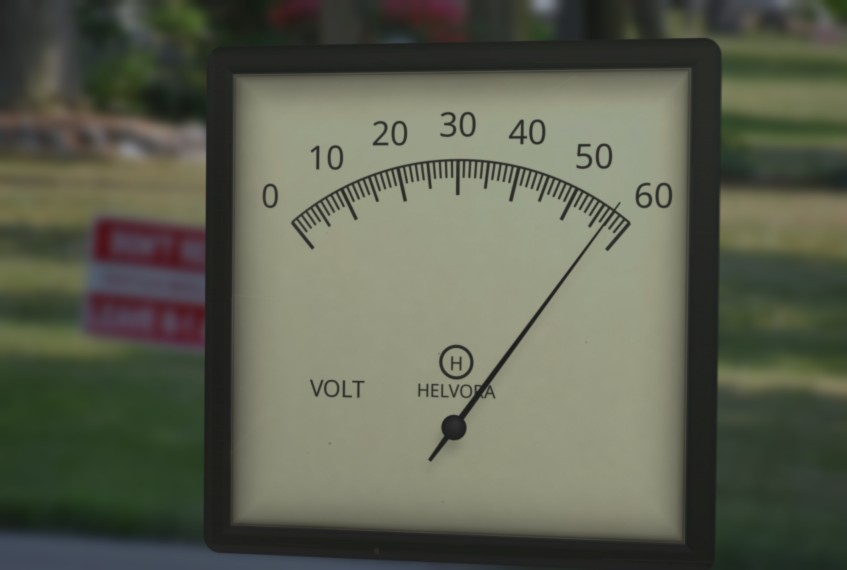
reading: 57,V
